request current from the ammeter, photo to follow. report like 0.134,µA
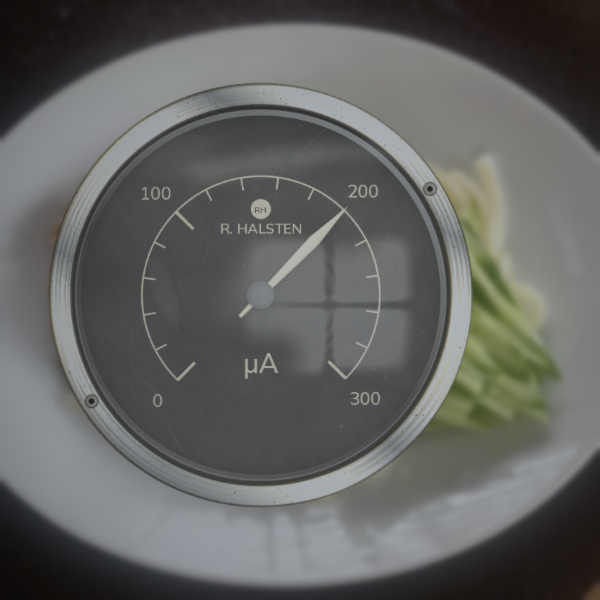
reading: 200,µA
